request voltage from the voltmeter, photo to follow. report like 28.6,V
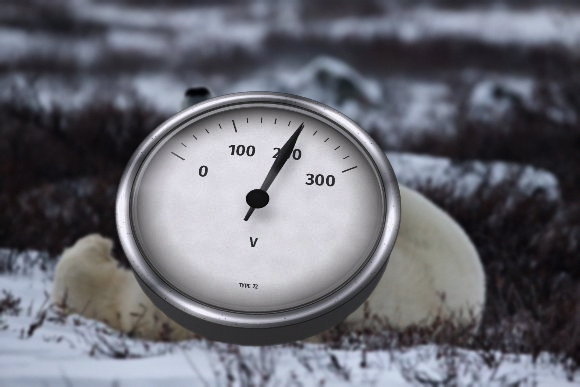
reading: 200,V
